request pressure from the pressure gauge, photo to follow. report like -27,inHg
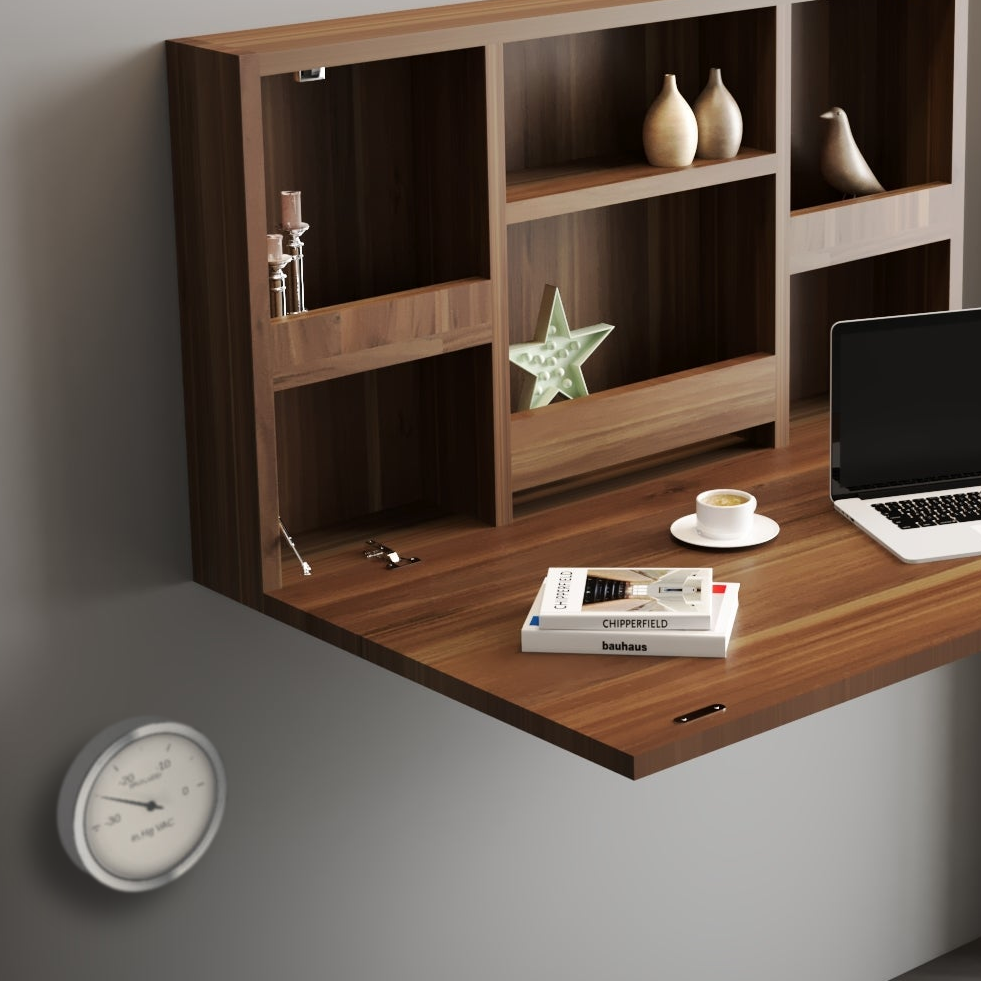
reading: -25,inHg
